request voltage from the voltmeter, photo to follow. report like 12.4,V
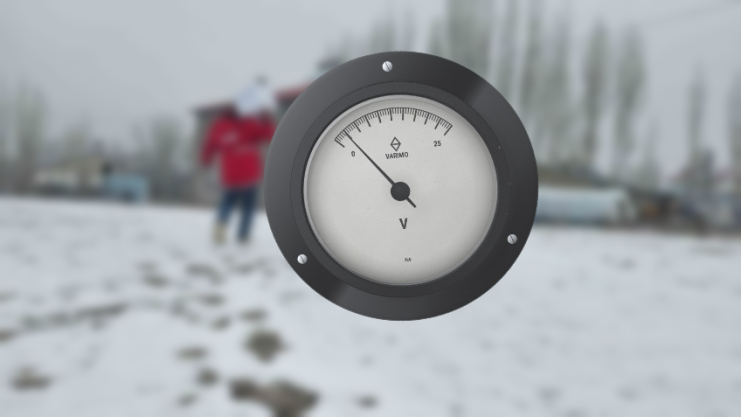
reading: 2.5,V
